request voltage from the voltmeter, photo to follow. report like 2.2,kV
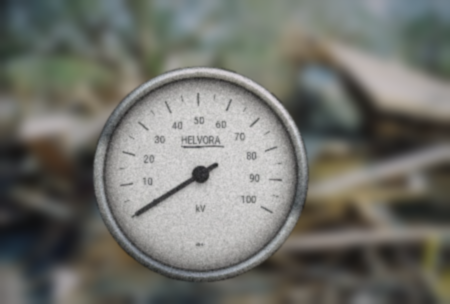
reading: 0,kV
